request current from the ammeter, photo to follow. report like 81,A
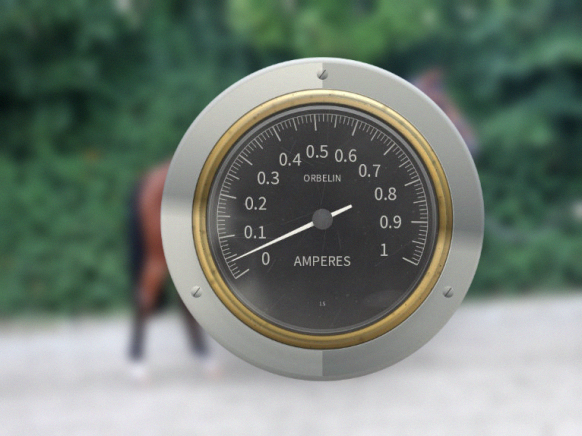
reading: 0.04,A
